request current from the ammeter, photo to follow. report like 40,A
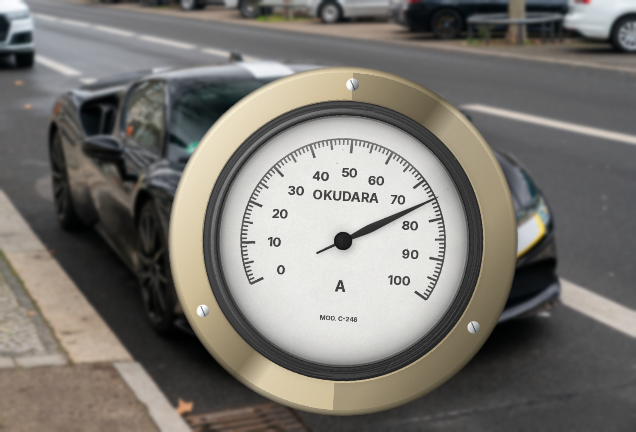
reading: 75,A
